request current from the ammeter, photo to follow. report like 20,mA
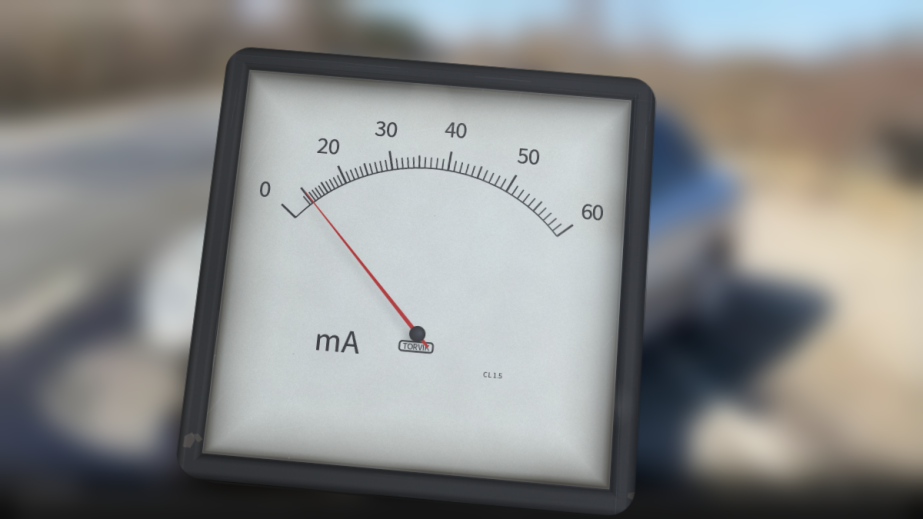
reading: 10,mA
